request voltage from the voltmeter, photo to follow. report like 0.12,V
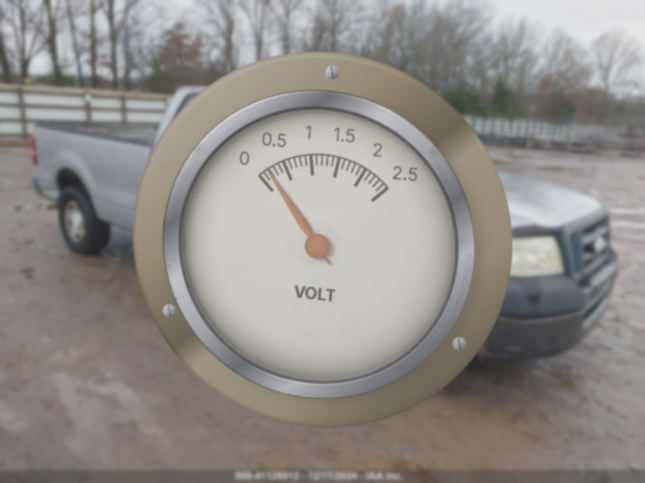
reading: 0.2,V
